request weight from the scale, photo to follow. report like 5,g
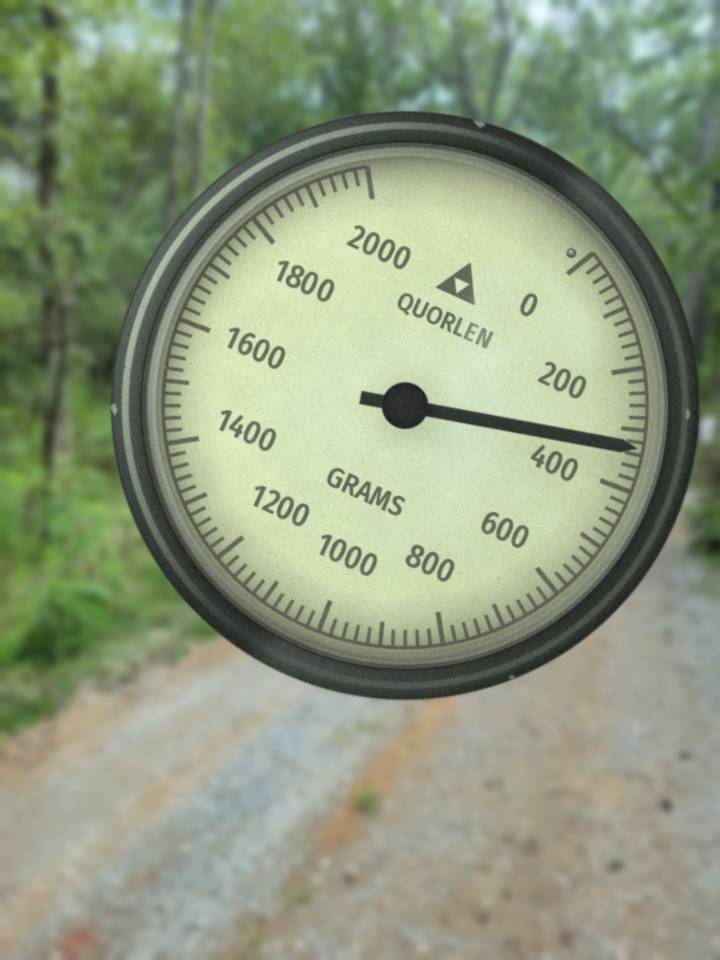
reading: 330,g
